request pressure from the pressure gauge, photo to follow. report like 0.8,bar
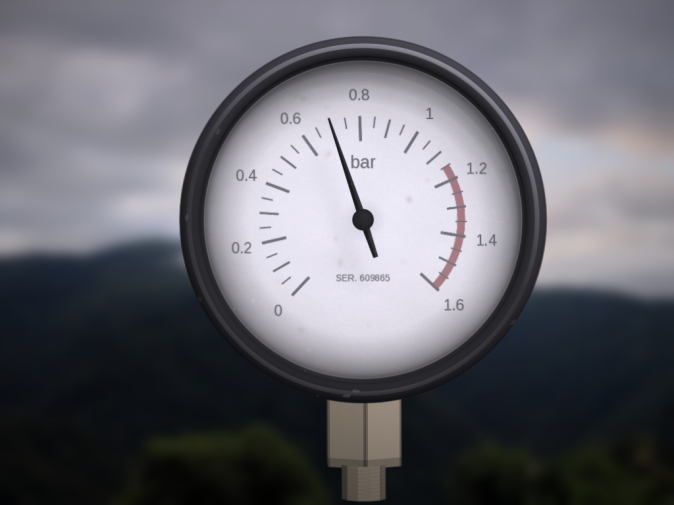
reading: 0.7,bar
